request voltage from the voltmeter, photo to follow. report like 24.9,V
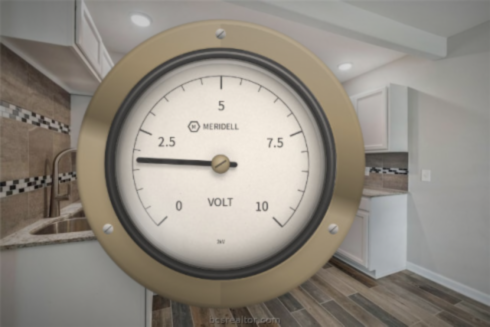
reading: 1.75,V
